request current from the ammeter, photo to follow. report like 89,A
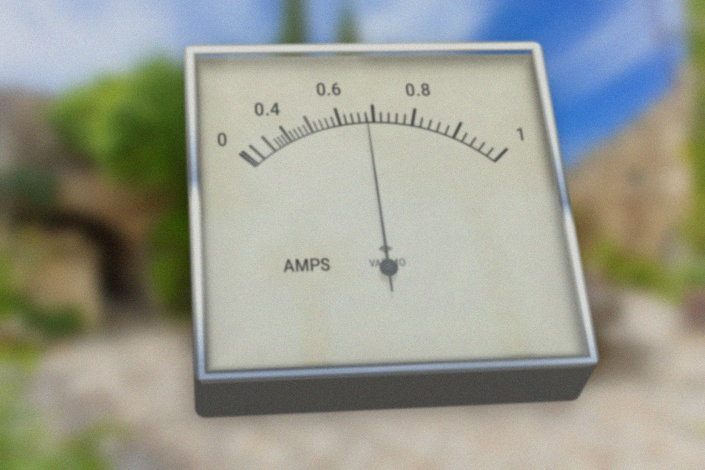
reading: 0.68,A
